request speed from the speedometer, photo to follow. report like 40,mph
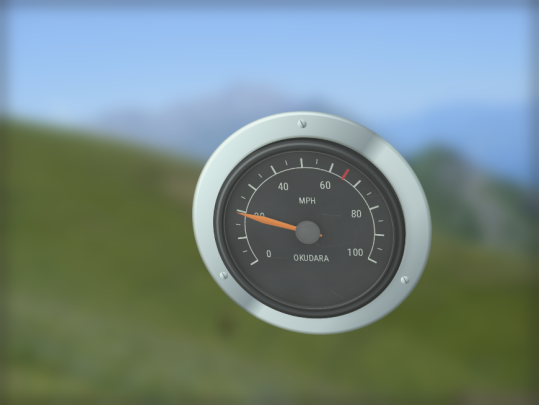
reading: 20,mph
